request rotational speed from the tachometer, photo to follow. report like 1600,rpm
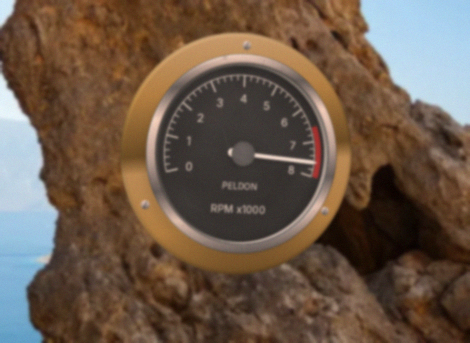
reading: 7600,rpm
